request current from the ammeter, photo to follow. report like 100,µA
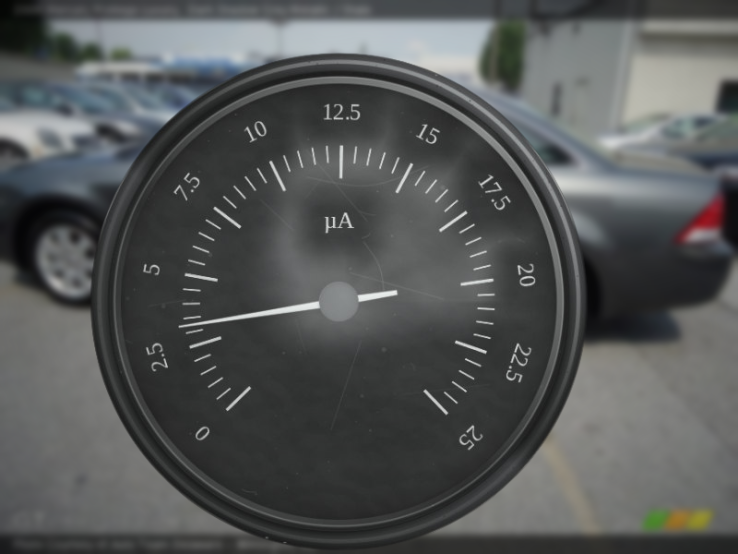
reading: 3.25,µA
